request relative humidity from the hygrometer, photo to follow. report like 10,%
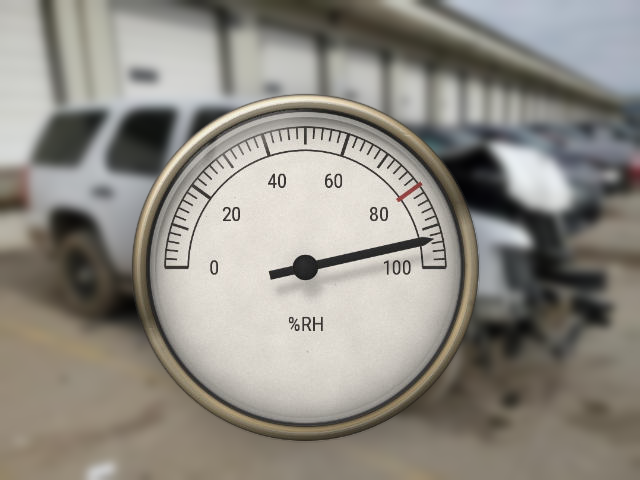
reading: 93,%
